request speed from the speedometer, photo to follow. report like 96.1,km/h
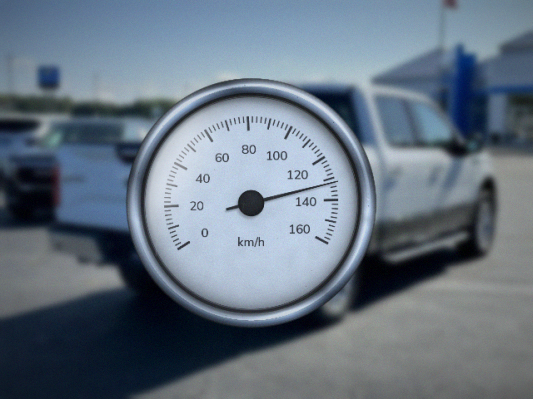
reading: 132,km/h
